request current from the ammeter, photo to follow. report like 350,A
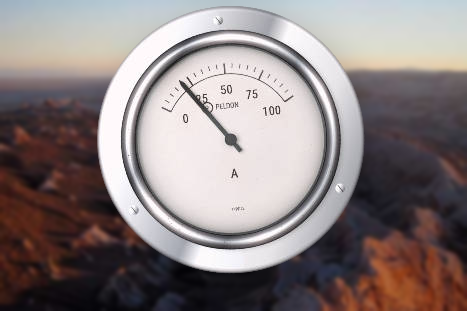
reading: 20,A
